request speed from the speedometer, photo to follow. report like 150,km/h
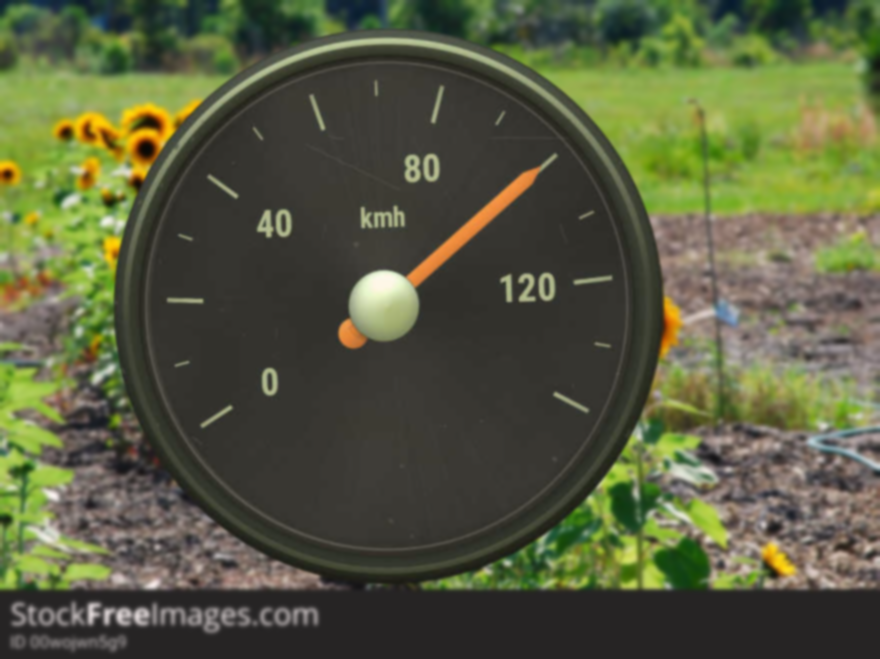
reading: 100,km/h
